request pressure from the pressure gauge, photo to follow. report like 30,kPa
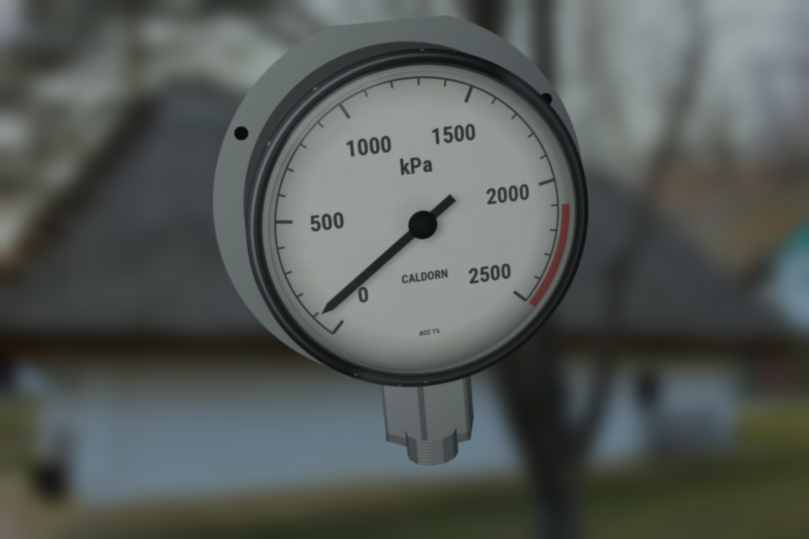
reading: 100,kPa
